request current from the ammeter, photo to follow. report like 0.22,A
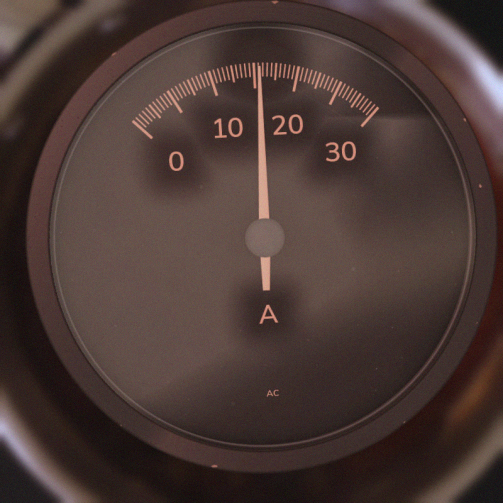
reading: 15.5,A
